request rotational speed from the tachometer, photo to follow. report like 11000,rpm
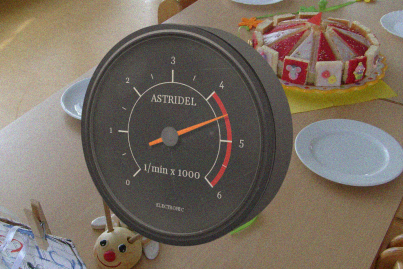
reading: 4500,rpm
